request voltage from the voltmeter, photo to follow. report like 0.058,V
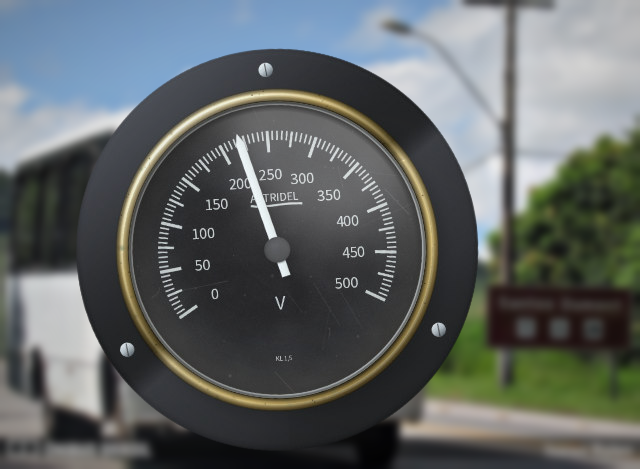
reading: 220,V
